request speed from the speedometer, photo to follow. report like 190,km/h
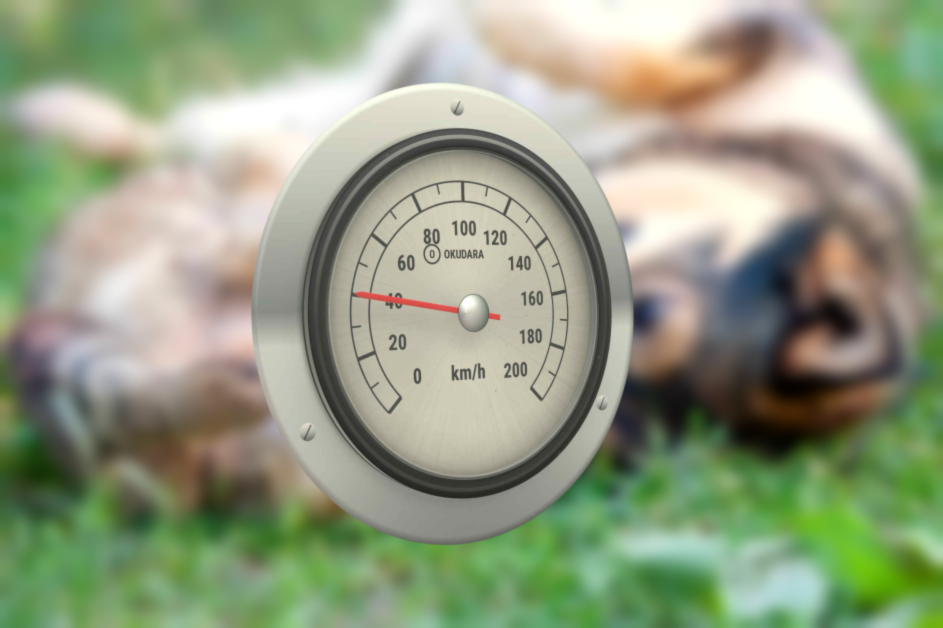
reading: 40,km/h
